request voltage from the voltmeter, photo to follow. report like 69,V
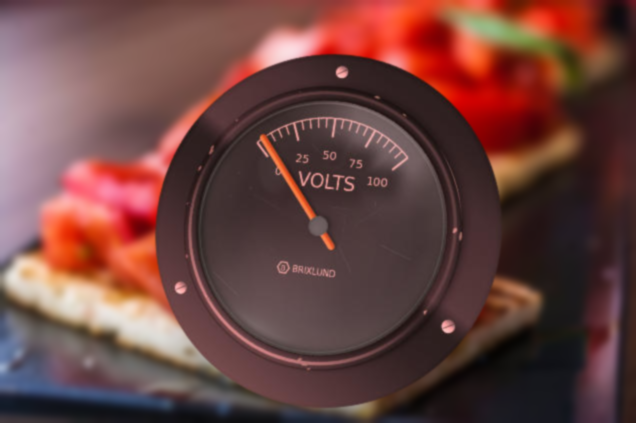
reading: 5,V
